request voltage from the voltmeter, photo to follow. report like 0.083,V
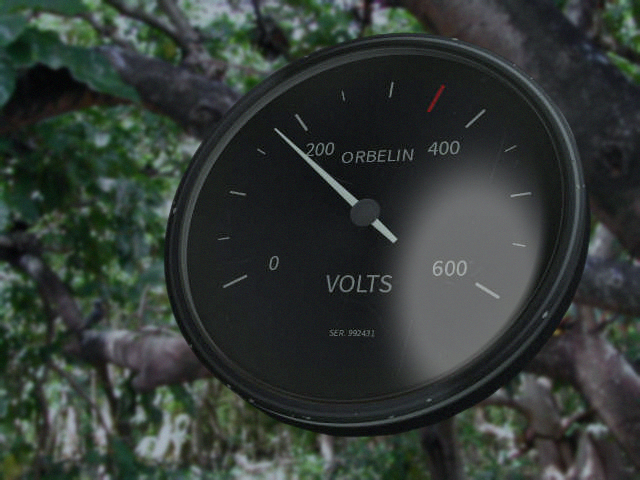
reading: 175,V
